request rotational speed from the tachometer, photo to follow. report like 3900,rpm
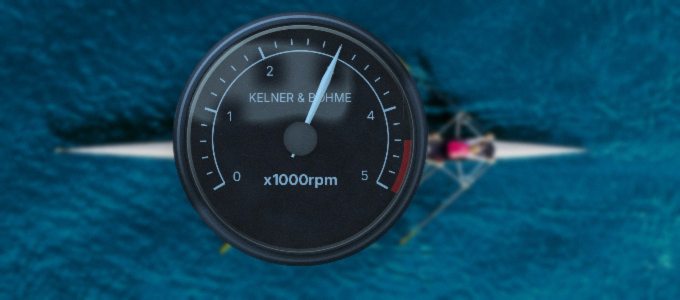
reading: 3000,rpm
